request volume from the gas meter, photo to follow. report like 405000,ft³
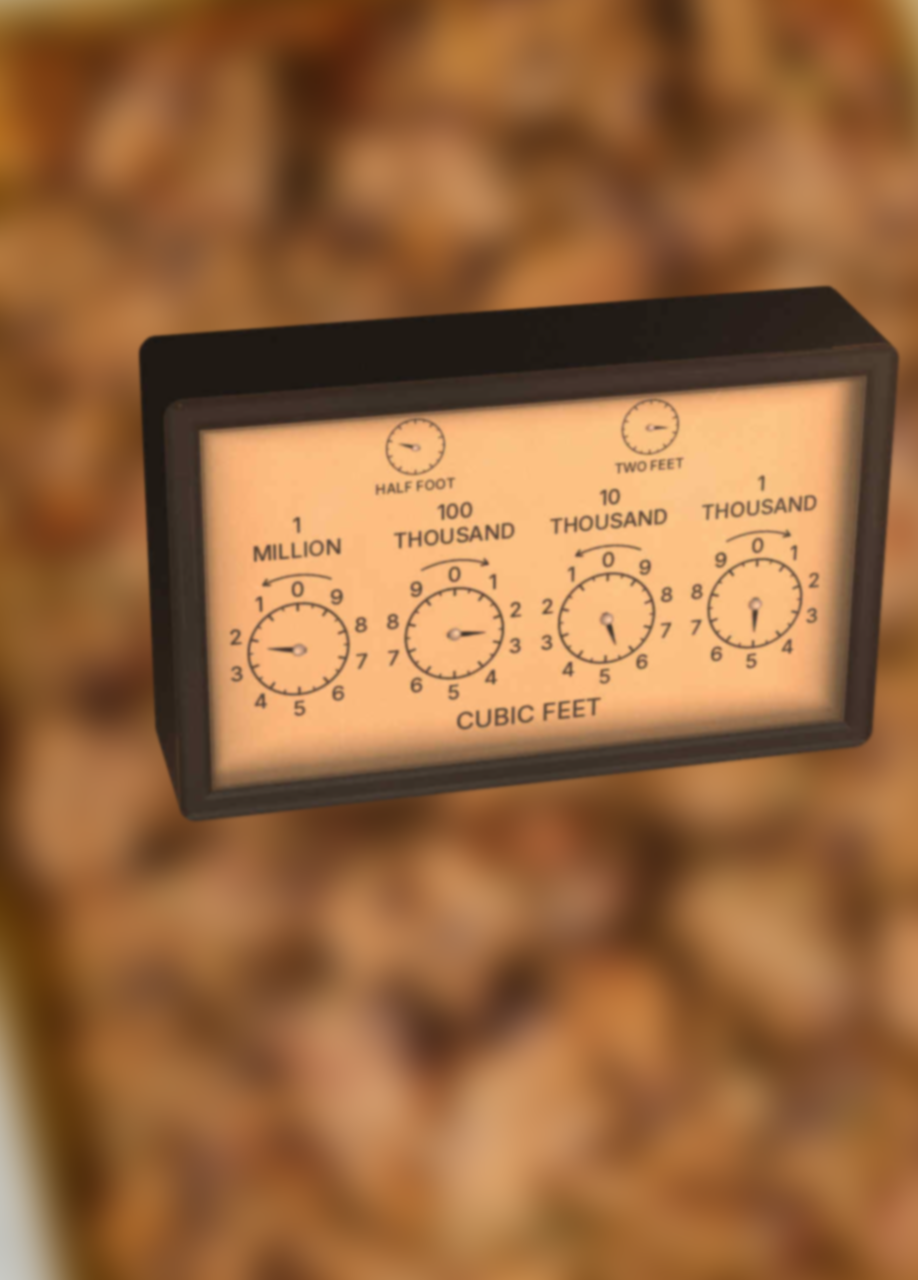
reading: 225500,ft³
